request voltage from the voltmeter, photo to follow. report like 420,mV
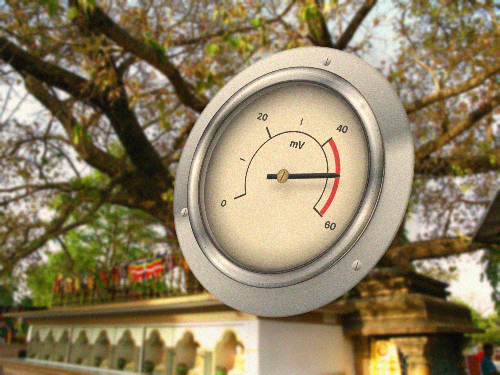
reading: 50,mV
